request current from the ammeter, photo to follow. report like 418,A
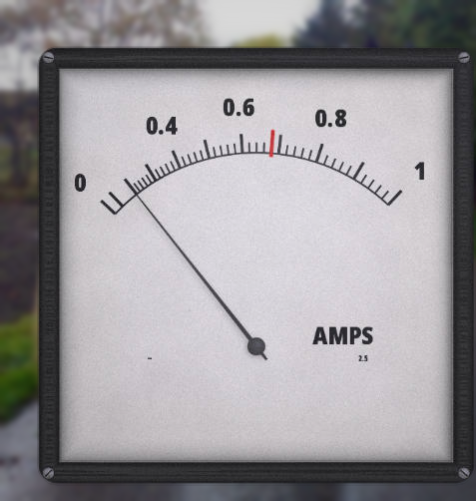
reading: 0.2,A
